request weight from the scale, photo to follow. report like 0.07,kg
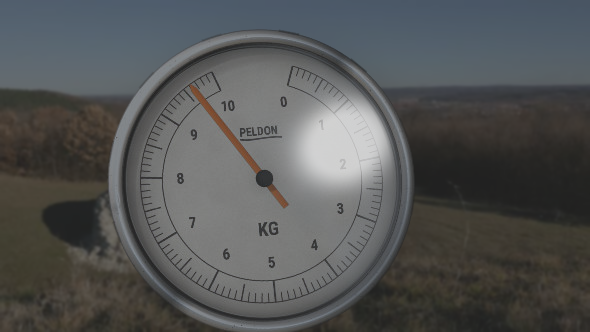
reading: 9.6,kg
